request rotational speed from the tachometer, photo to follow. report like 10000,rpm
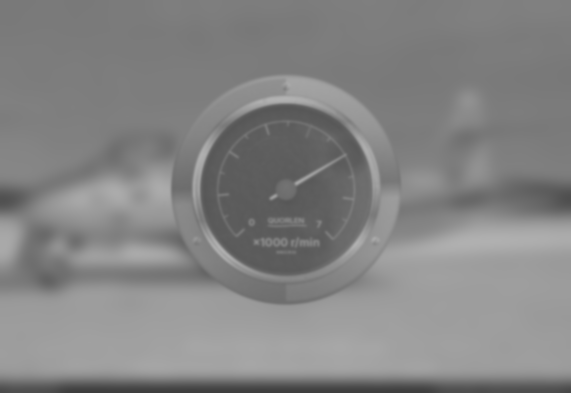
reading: 5000,rpm
